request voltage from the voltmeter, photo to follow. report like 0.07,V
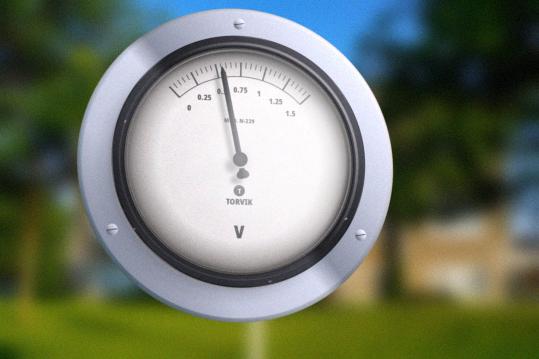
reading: 0.55,V
